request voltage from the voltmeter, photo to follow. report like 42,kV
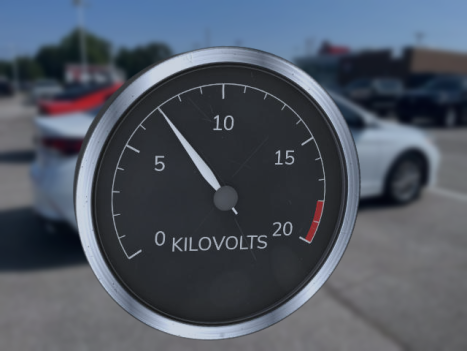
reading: 7,kV
